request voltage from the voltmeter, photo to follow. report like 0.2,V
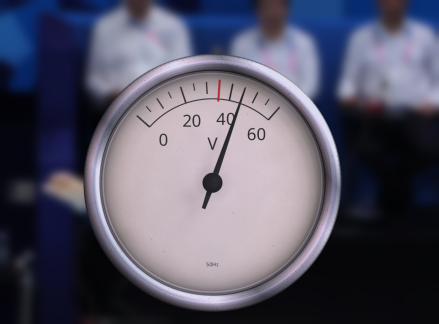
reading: 45,V
